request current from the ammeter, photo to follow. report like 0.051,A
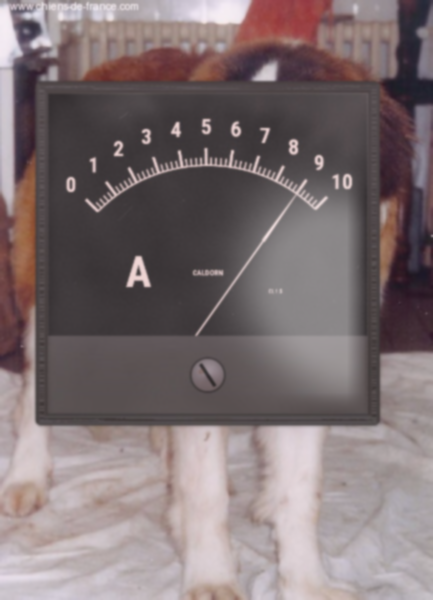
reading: 9,A
